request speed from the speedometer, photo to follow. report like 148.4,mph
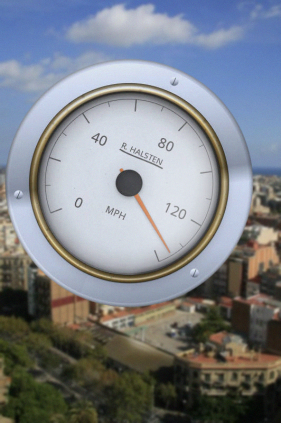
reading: 135,mph
